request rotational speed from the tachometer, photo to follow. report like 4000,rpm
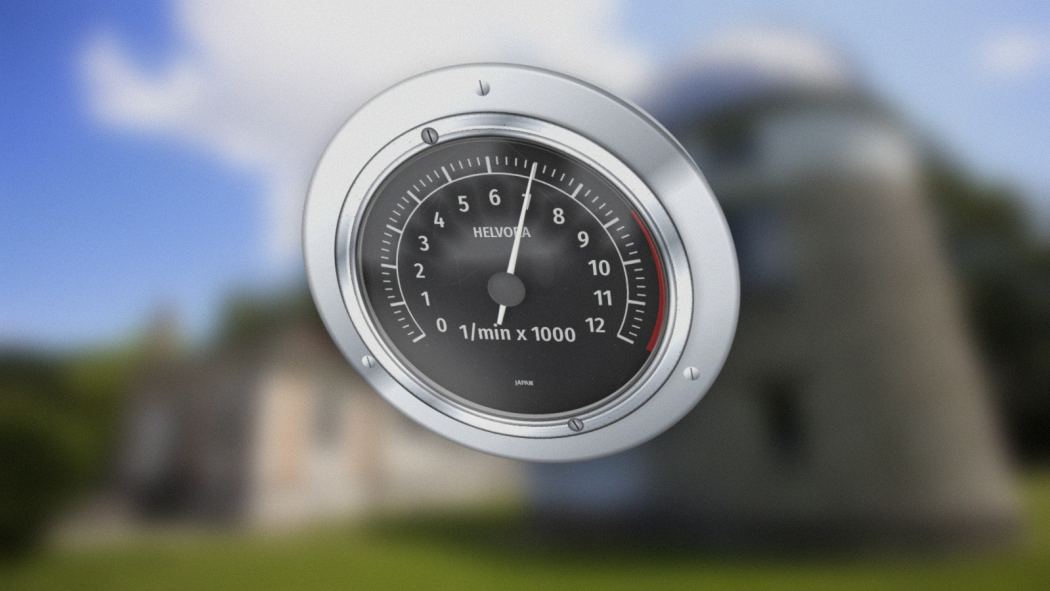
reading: 7000,rpm
